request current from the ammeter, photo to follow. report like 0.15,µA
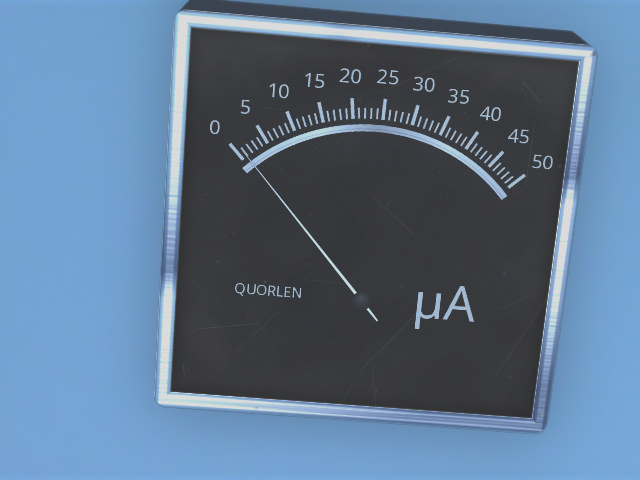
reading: 1,µA
